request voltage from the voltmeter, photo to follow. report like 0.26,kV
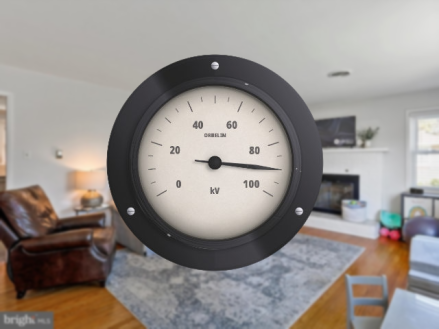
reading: 90,kV
